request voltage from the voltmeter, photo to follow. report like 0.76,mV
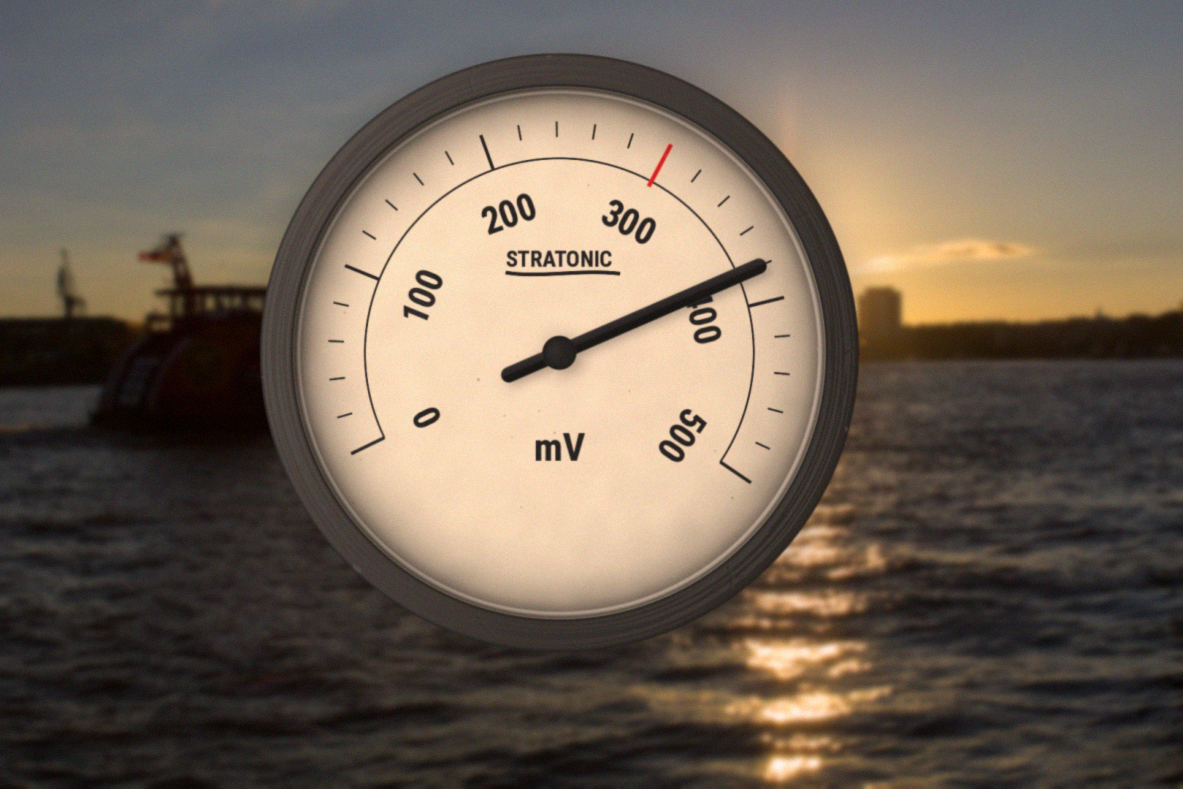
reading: 380,mV
